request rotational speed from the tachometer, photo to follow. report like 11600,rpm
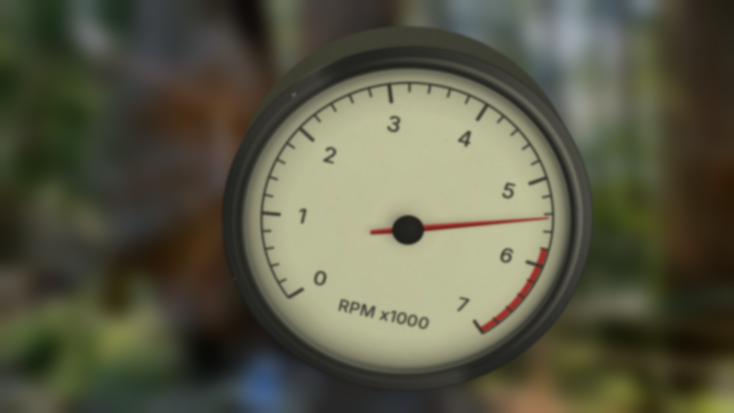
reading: 5400,rpm
